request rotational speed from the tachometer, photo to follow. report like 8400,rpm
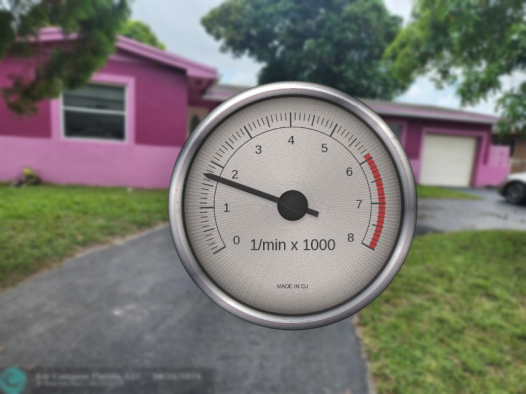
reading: 1700,rpm
